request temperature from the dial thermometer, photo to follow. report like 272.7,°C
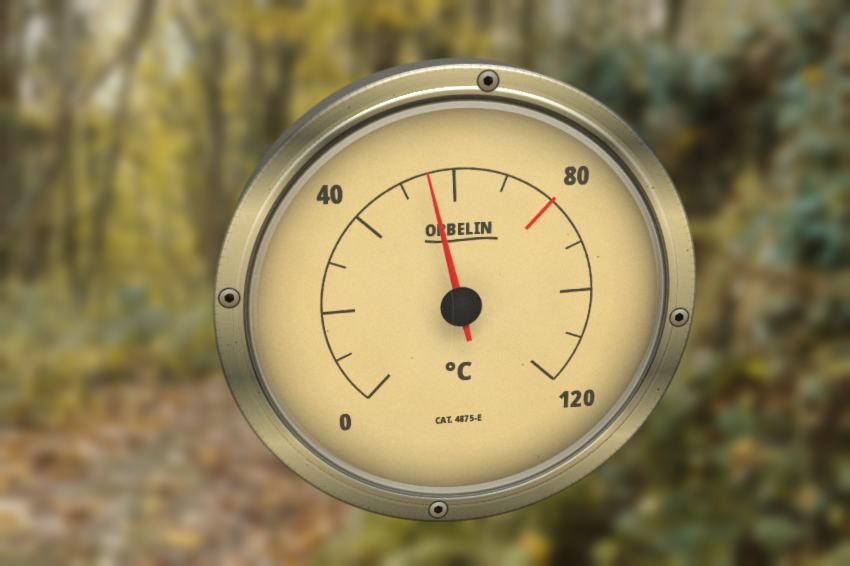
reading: 55,°C
